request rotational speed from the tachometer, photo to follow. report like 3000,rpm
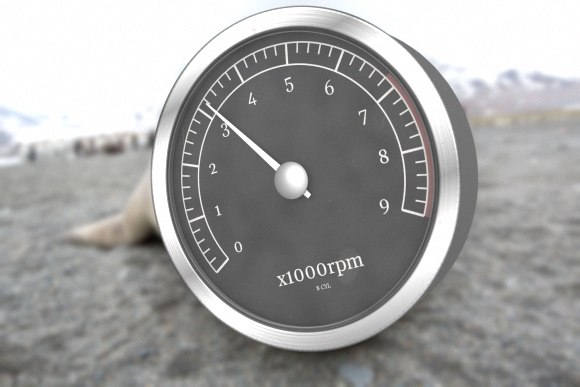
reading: 3200,rpm
